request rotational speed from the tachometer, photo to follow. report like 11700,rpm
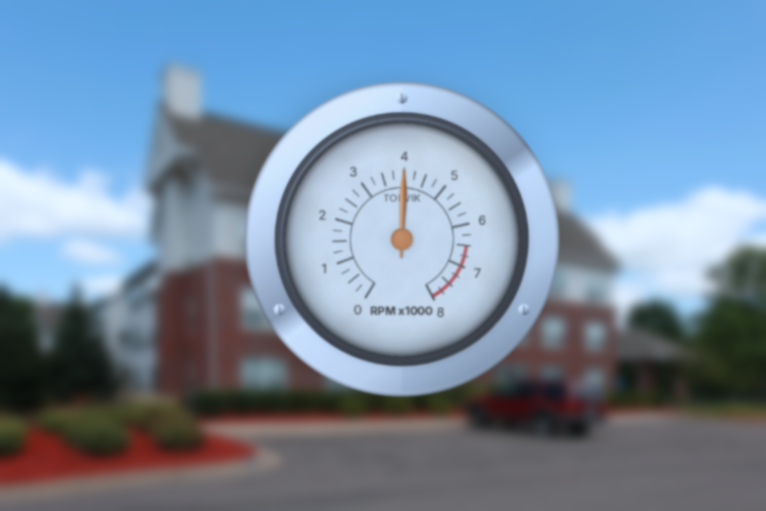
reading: 4000,rpm
